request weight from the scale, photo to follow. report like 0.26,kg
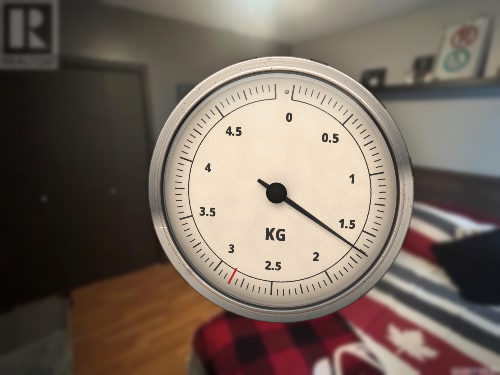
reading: 1.65,kg
